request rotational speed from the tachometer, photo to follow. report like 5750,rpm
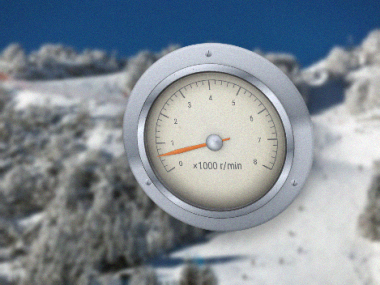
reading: 600,rpm
